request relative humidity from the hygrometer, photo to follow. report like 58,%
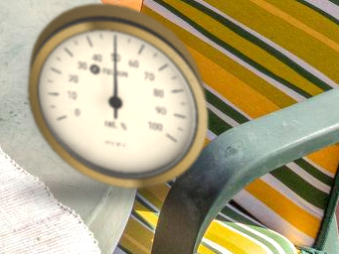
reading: 50,%
